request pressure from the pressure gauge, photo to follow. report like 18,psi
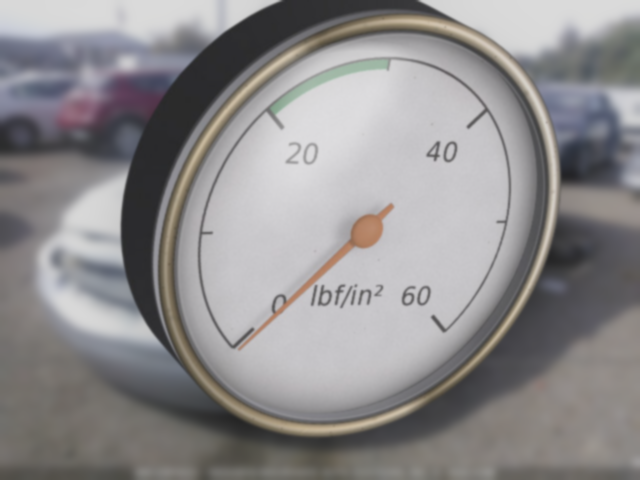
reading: 0,psi
